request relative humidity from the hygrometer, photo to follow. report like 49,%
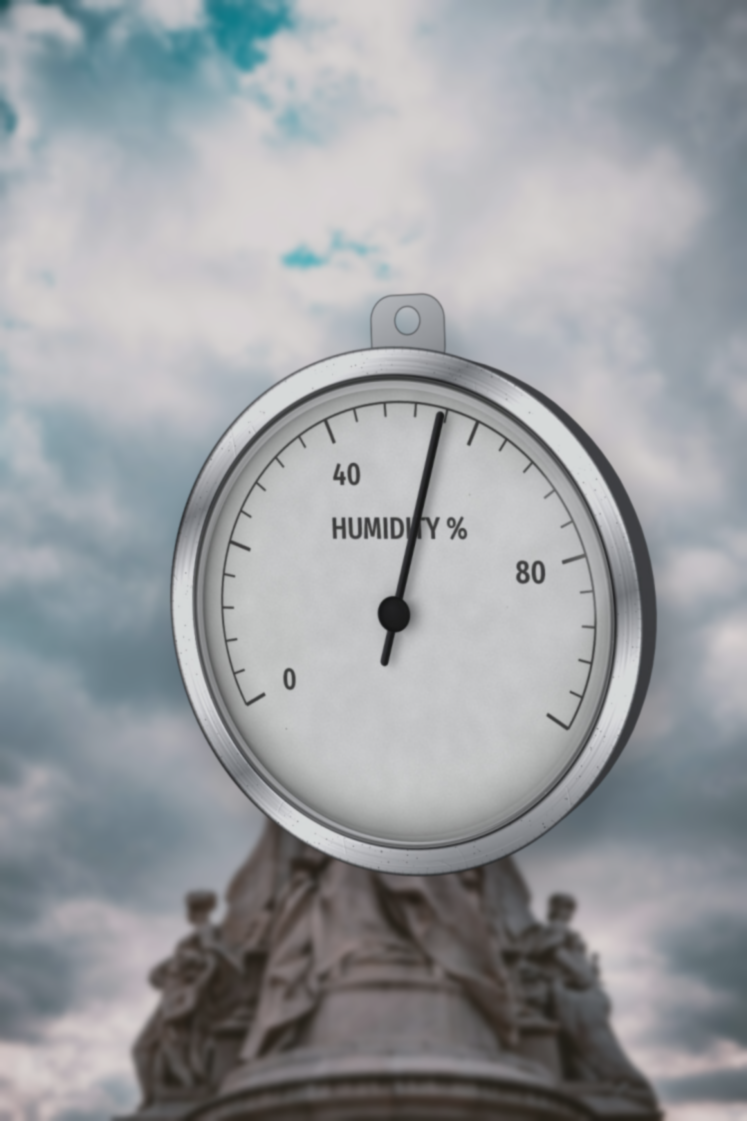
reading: 56,%
